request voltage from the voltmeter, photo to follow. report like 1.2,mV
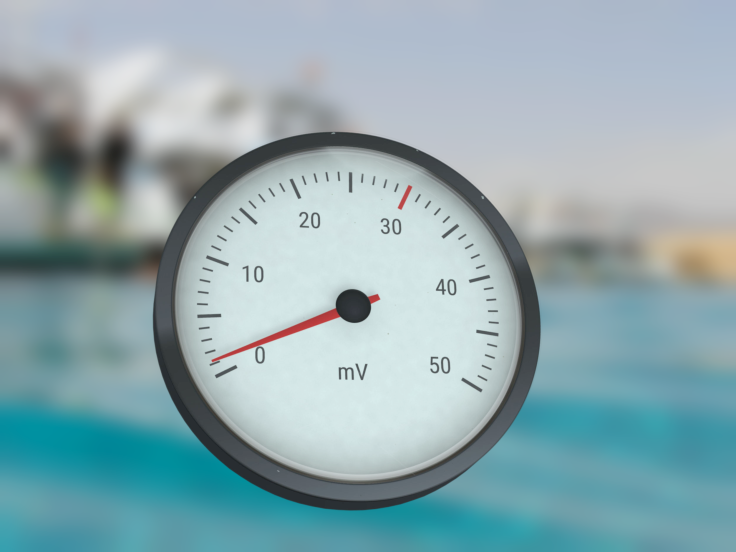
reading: 1,mV
